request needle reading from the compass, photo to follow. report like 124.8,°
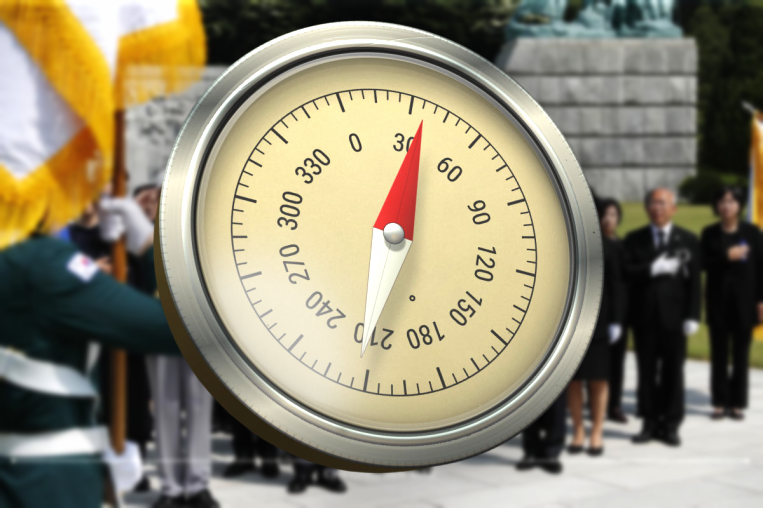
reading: 35,°
